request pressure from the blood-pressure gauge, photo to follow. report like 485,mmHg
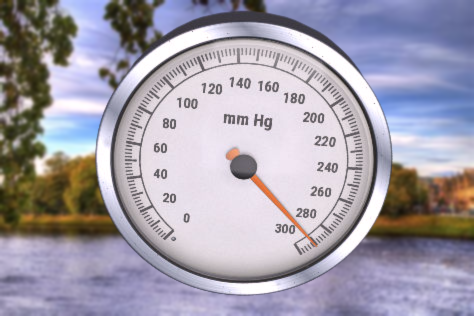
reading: 290,mmHg
